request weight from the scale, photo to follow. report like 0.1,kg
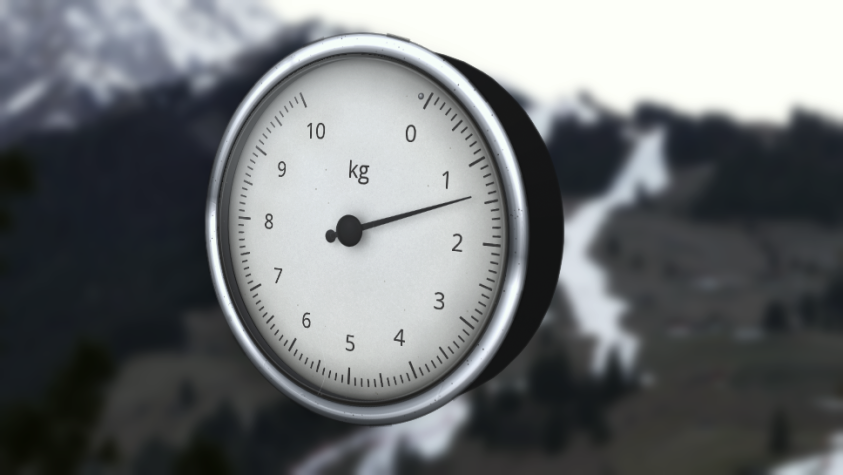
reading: 1.4,kg
